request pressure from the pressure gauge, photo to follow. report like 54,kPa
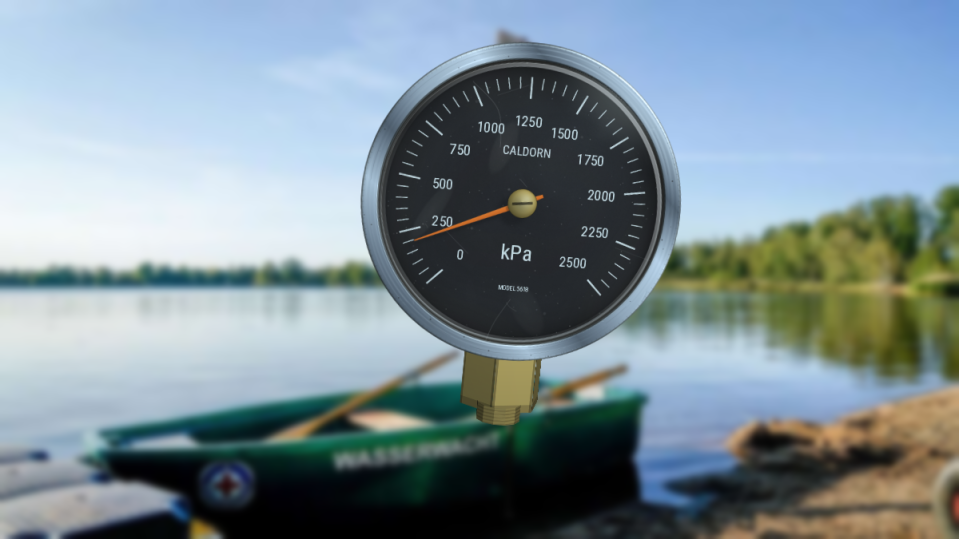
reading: 200,kPa
